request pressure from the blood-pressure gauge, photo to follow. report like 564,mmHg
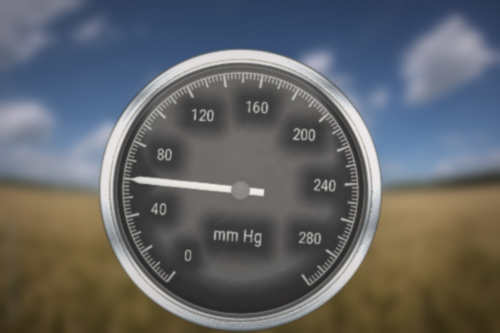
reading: 60,mmHg
